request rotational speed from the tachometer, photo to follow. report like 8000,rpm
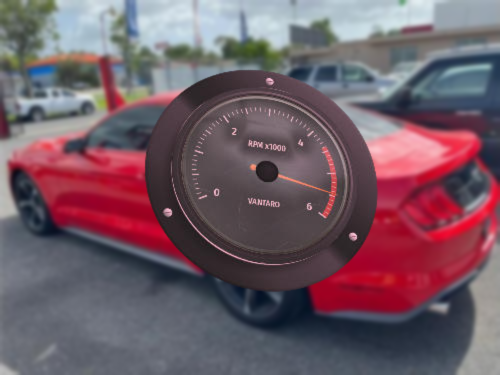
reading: 5500,rpm
